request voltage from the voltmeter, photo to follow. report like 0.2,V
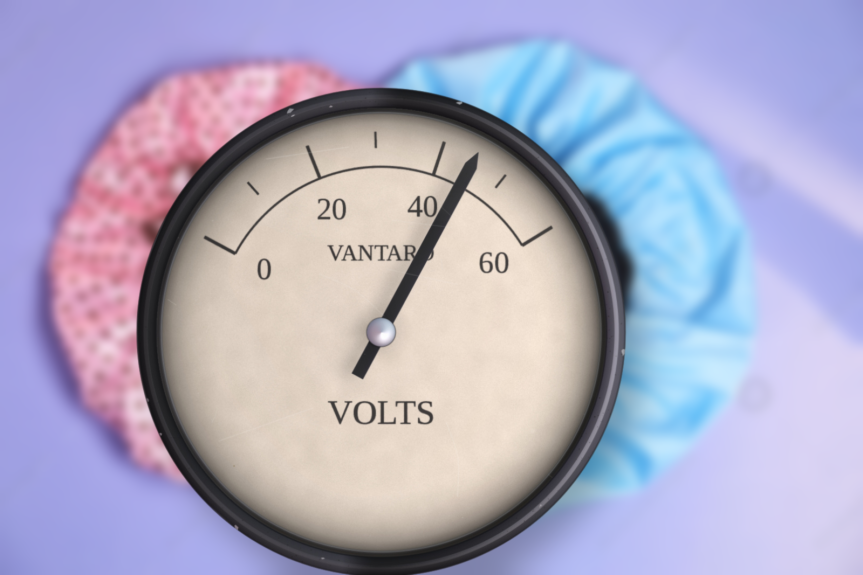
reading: 45,V
